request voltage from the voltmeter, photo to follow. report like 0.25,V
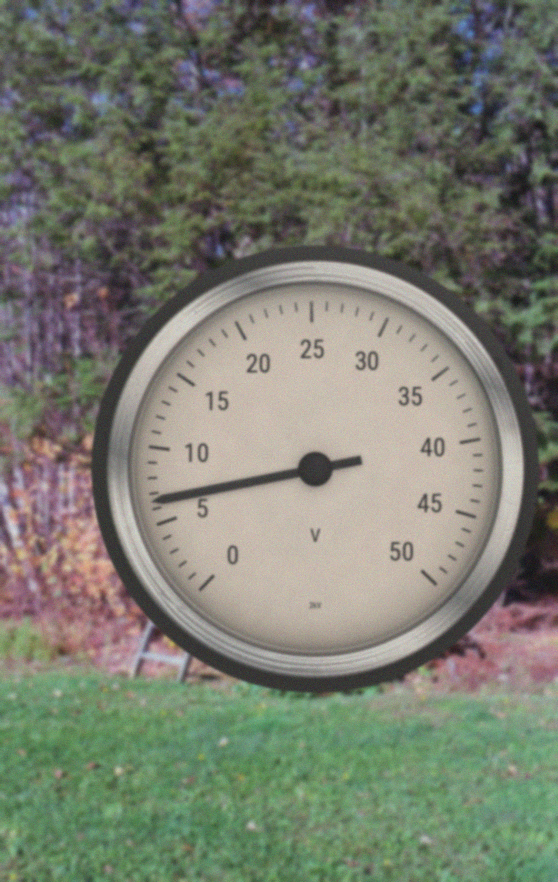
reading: 6.5,V
